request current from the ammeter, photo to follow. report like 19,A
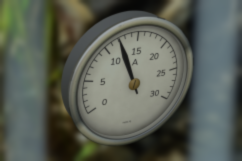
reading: 12,A
